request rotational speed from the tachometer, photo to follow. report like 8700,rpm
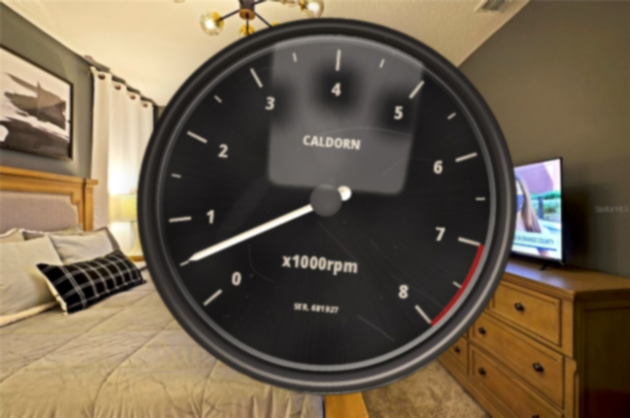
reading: 500,rpm
